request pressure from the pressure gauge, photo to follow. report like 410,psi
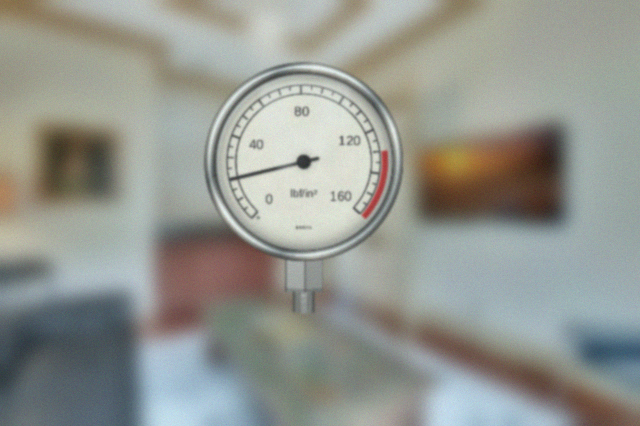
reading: 20,psi
